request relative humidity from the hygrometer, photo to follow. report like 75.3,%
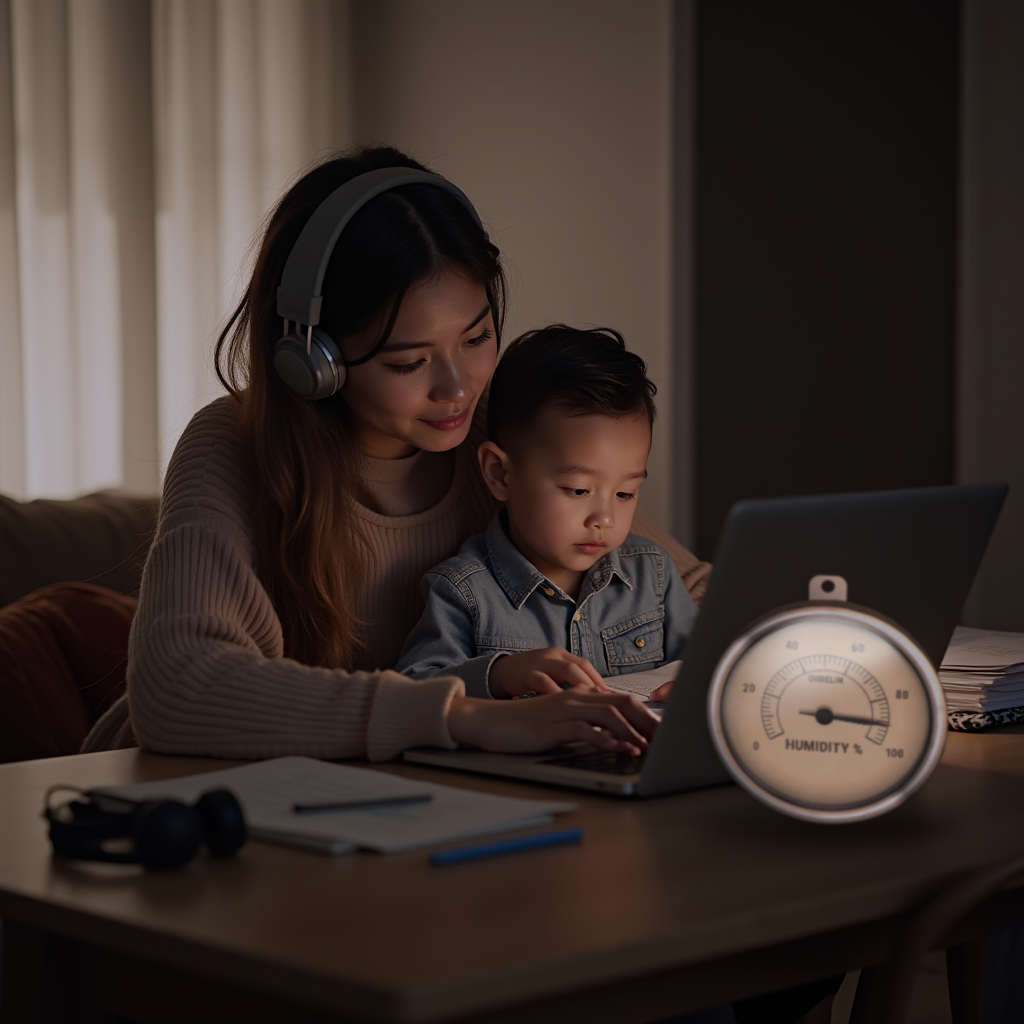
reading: 90,%
